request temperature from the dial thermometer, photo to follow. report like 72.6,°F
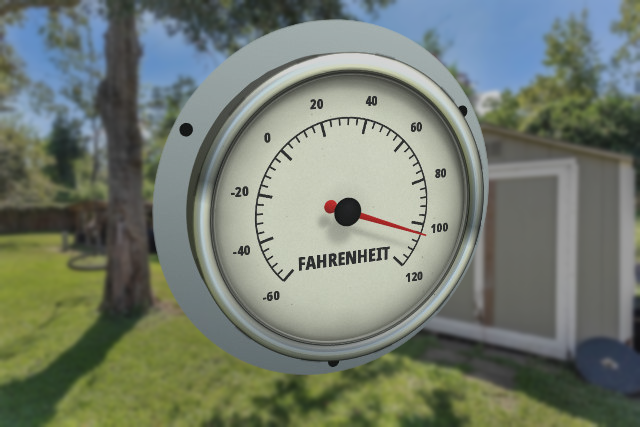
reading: 104,°F
